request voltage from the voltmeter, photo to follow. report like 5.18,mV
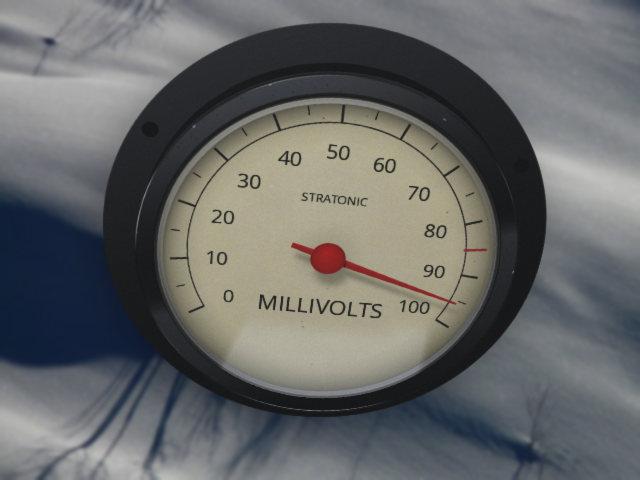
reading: 95,mV
